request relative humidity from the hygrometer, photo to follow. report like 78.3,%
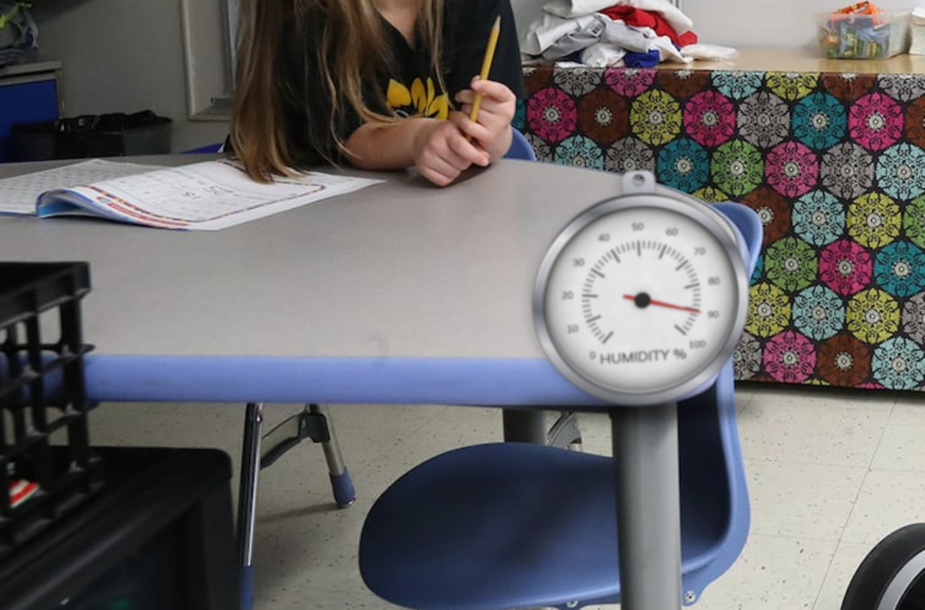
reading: 90,%
